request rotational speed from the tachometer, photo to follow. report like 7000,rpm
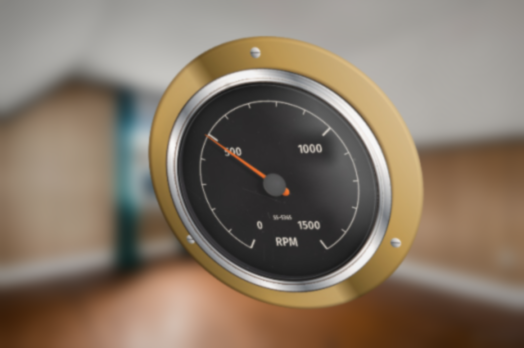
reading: 500,rpm
